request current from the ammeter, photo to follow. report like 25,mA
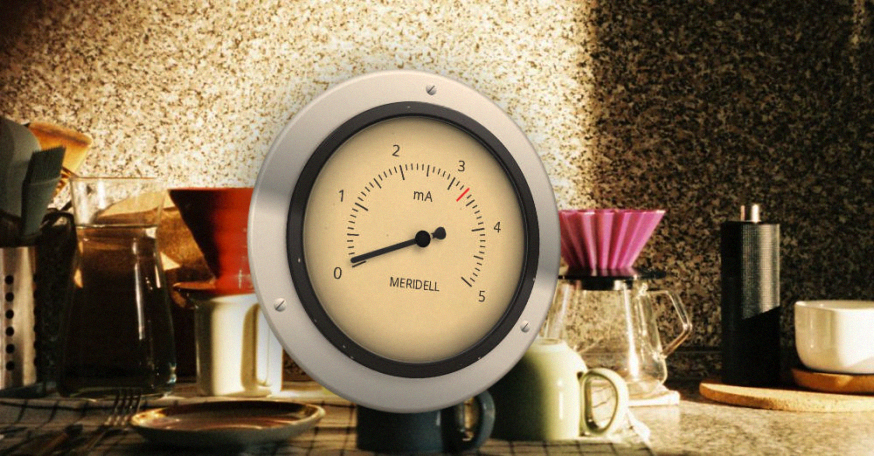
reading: 0.1,mA
